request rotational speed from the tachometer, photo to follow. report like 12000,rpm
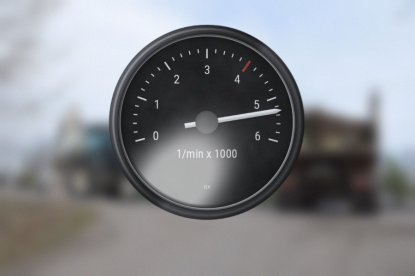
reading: 5300,rpm
